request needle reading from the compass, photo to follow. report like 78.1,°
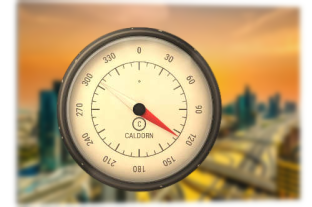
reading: 125,°
